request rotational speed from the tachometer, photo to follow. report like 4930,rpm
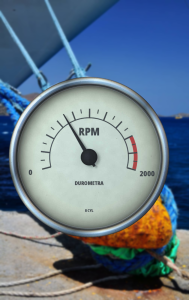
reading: 700,rpm
